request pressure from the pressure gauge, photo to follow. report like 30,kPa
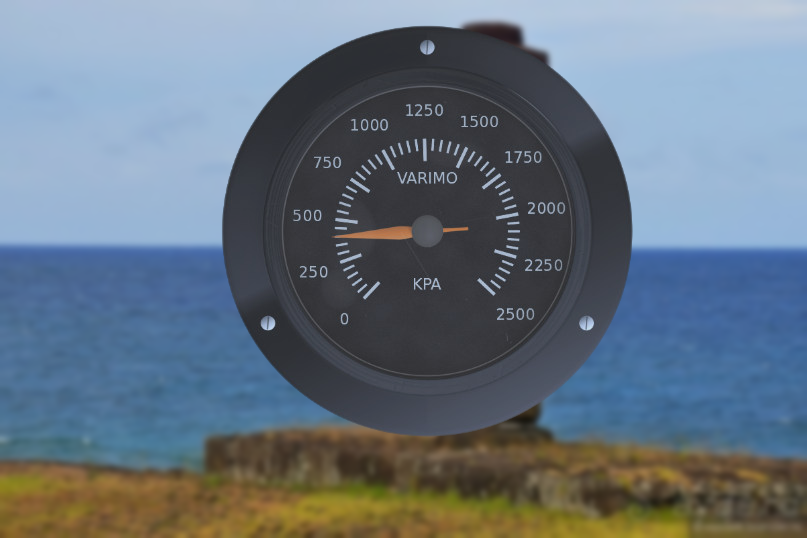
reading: 400,kPa
